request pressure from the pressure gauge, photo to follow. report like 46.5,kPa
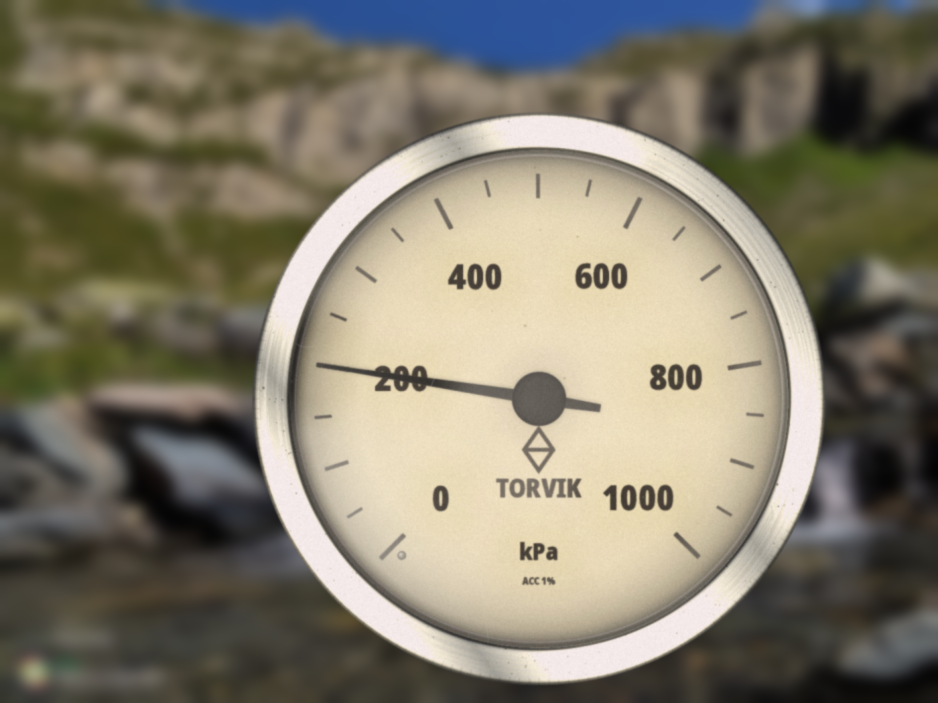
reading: 200,kPa
